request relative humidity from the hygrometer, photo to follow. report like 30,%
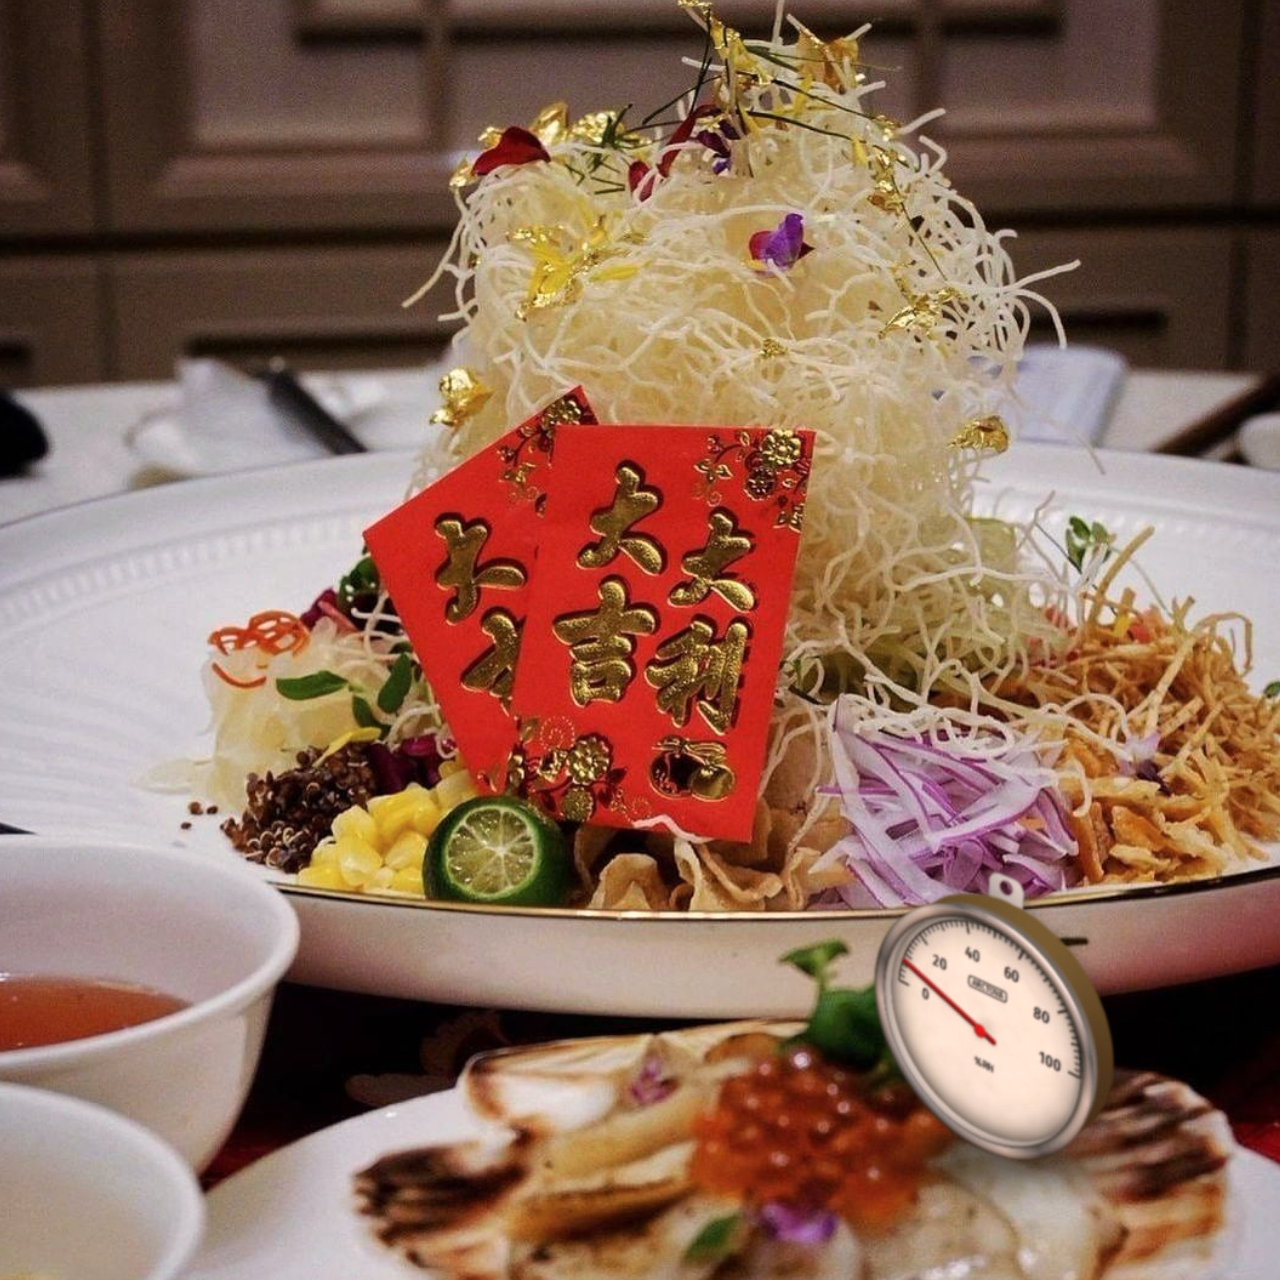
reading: 10,%
